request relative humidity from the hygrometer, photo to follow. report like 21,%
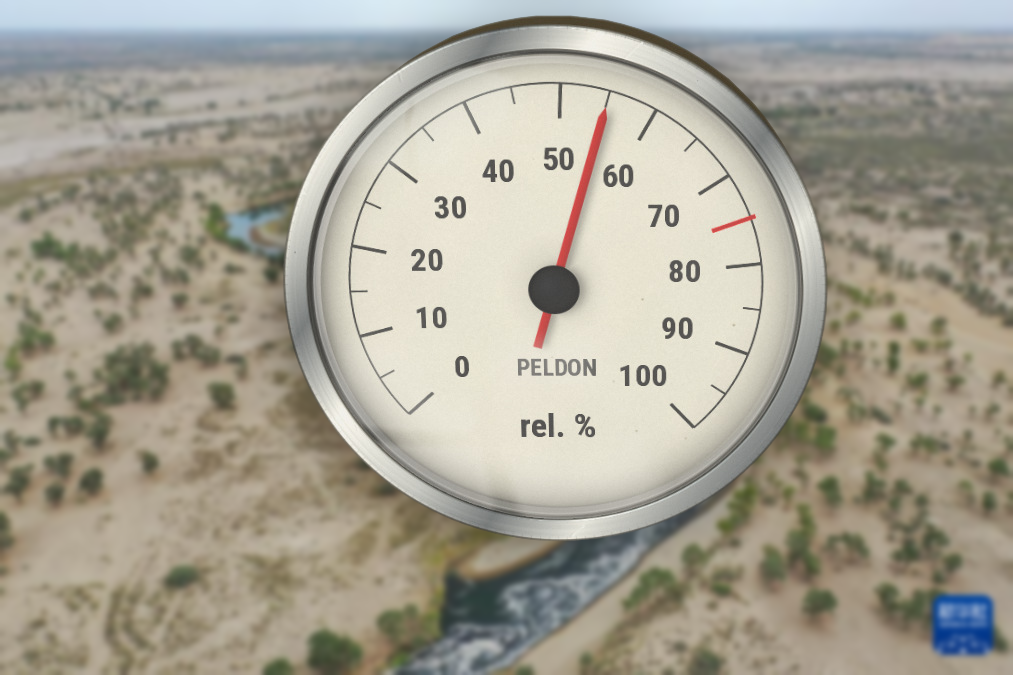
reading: 55,%
